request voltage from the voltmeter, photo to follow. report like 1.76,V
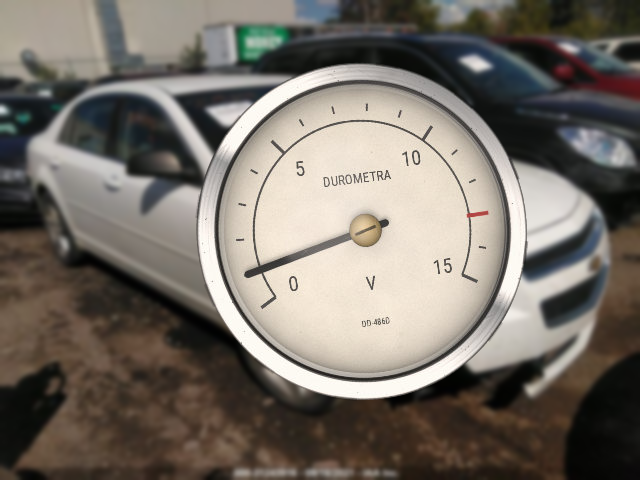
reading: 1,V
